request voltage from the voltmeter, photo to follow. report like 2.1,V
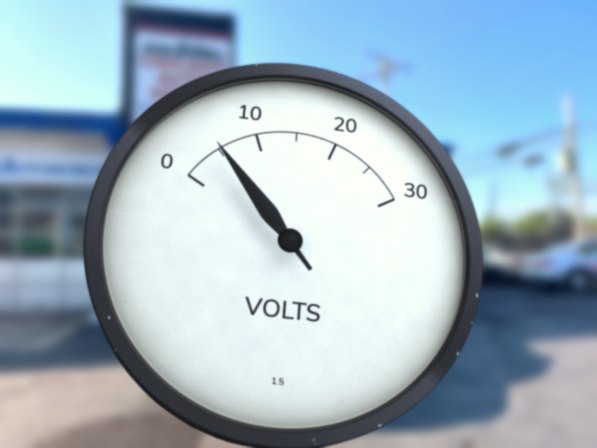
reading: 5,V
